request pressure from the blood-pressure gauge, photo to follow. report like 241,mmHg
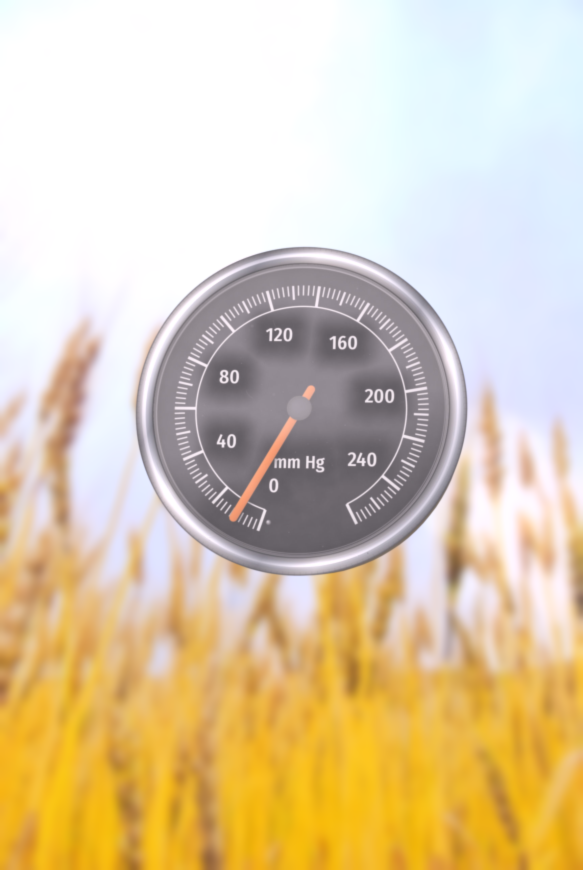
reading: 10,mmHg
